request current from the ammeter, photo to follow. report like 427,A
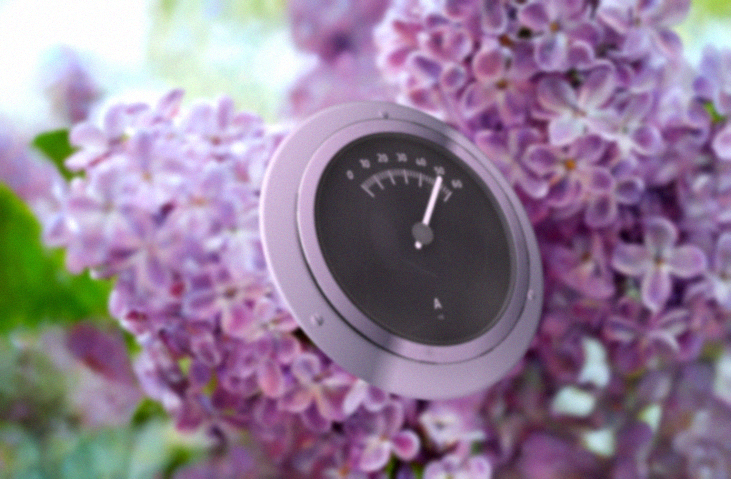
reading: 50,A
